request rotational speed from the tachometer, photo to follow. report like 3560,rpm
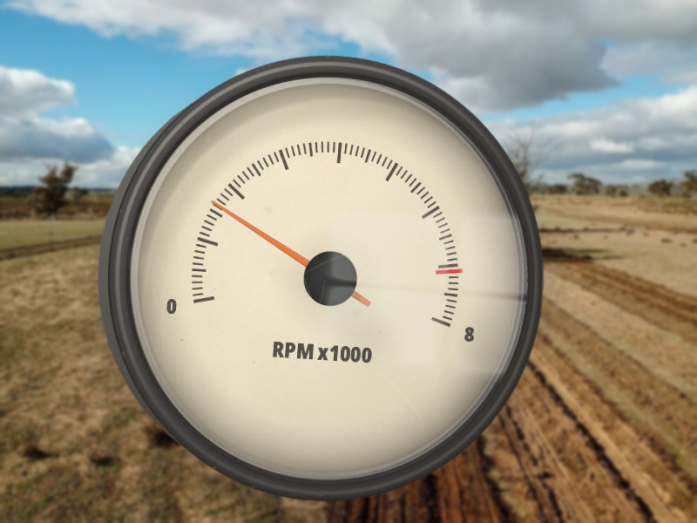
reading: 1600,rpm
